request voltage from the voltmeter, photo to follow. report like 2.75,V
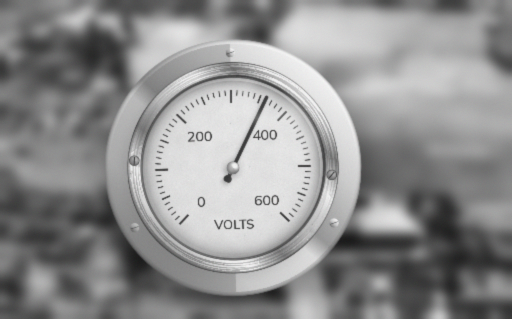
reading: 360,V
